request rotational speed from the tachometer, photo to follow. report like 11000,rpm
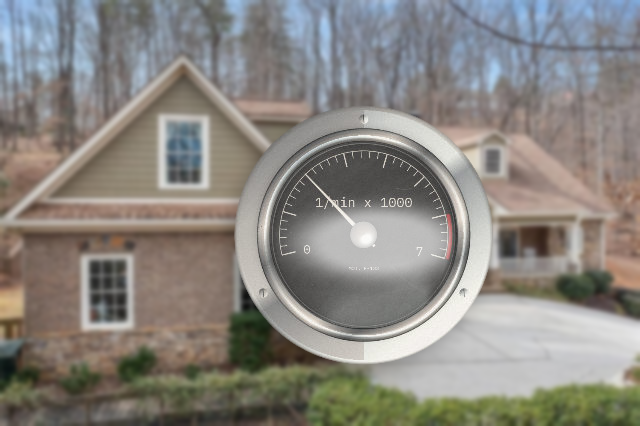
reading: 2000,rpm
